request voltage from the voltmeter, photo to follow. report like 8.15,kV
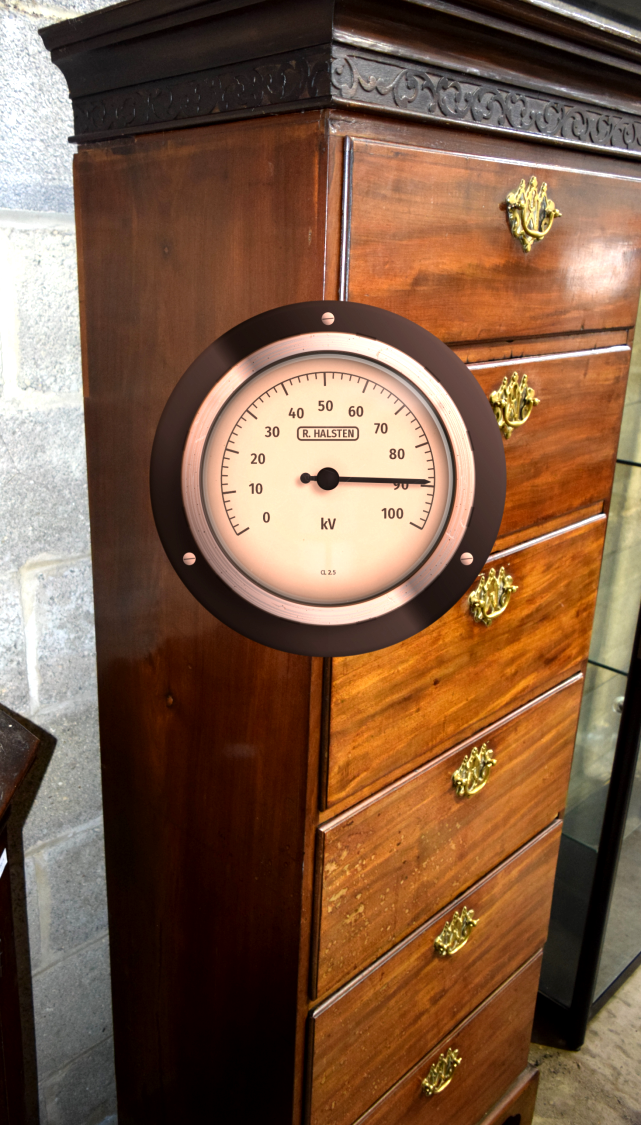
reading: 89,kV
